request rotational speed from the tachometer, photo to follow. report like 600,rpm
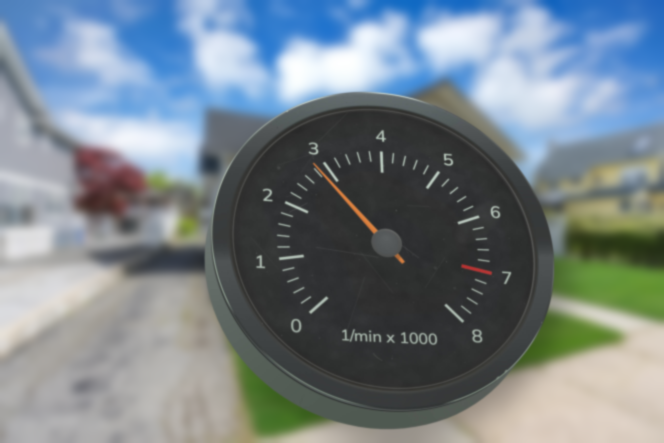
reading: 2800,rpm
